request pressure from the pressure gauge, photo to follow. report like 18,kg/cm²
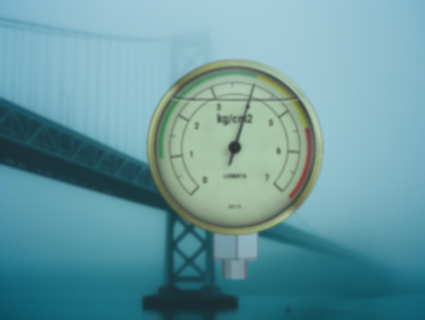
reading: 4,kg/cm²
